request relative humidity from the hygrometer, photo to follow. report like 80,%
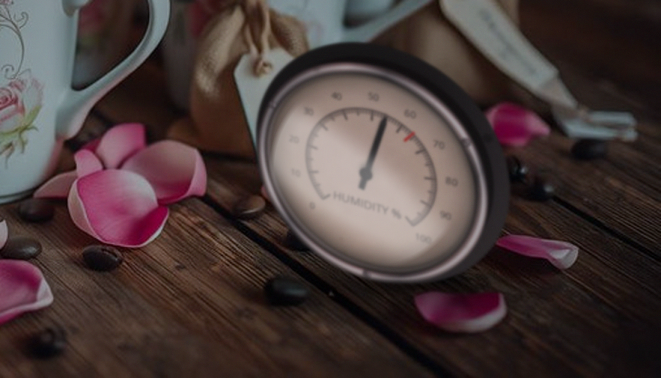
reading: 55,%
